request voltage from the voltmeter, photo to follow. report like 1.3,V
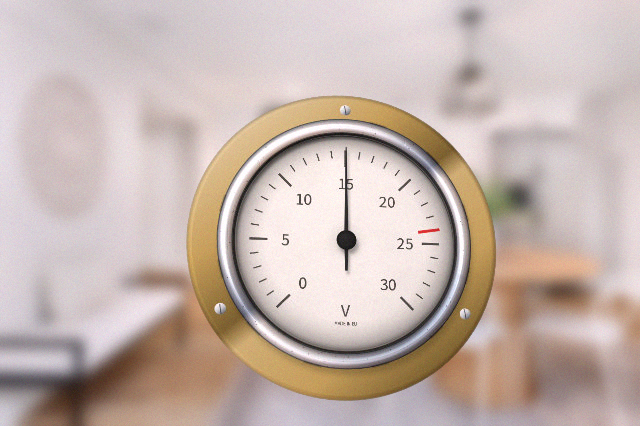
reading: 15,V
